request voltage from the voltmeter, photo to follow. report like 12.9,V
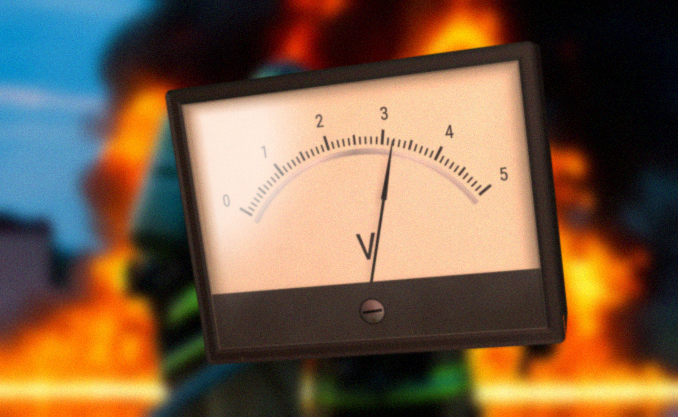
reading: 3.2,V
